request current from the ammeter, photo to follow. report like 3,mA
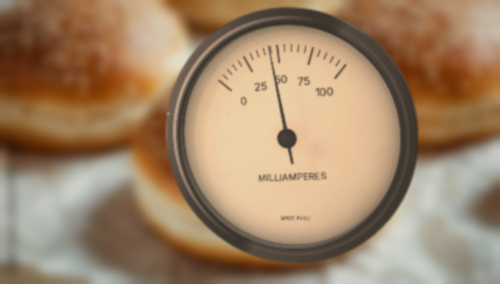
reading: 45,mA
